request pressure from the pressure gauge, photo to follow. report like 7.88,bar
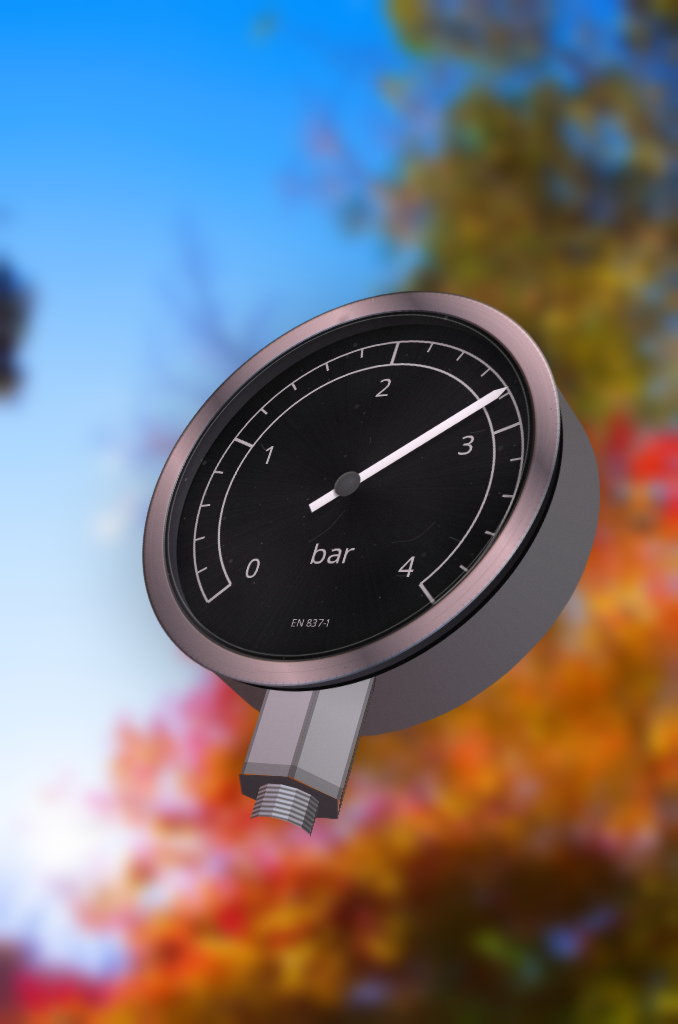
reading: 2.8,bar
